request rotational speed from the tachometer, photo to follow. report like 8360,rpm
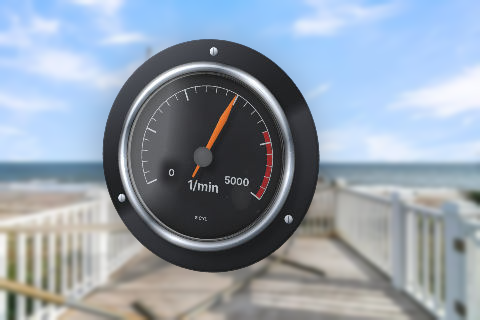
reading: 3000,rpm
